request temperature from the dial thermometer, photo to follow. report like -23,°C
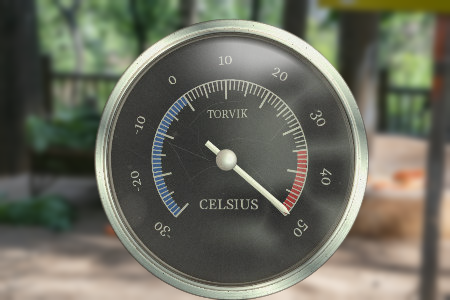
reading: 49,°C
